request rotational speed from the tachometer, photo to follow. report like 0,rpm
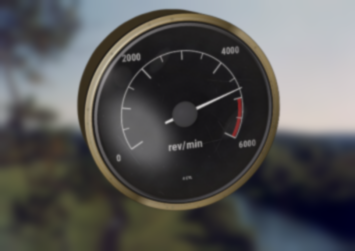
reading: 4750,rpm
